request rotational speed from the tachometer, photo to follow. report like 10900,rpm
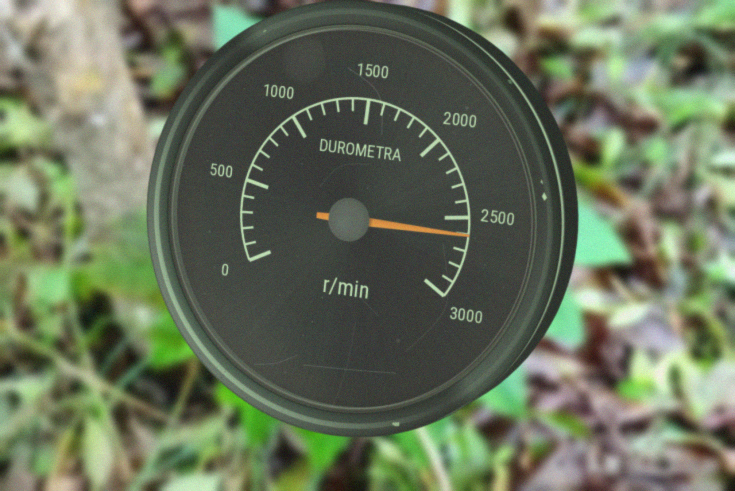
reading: 2600,rpm
